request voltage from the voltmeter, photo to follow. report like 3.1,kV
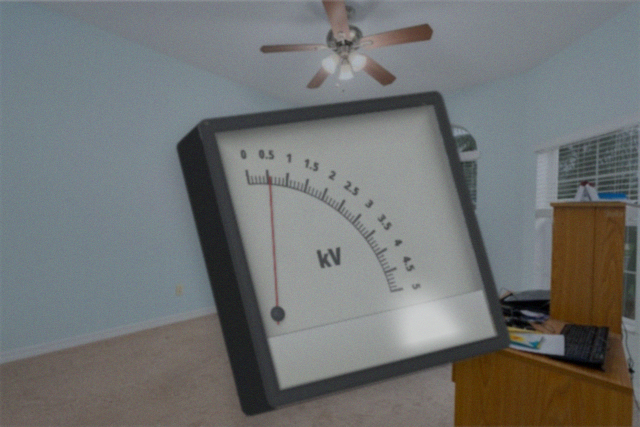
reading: 0.5,kV
